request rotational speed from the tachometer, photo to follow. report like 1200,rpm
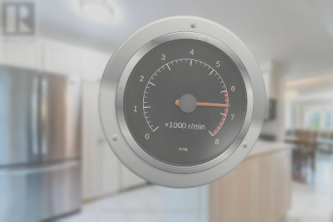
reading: 6600,rpm
